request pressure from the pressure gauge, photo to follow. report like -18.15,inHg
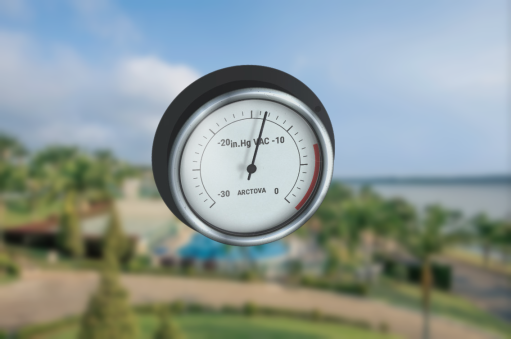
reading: -13.5,inHg
